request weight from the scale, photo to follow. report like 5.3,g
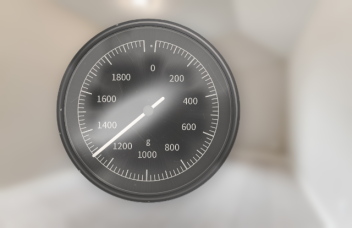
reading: 1280,g
